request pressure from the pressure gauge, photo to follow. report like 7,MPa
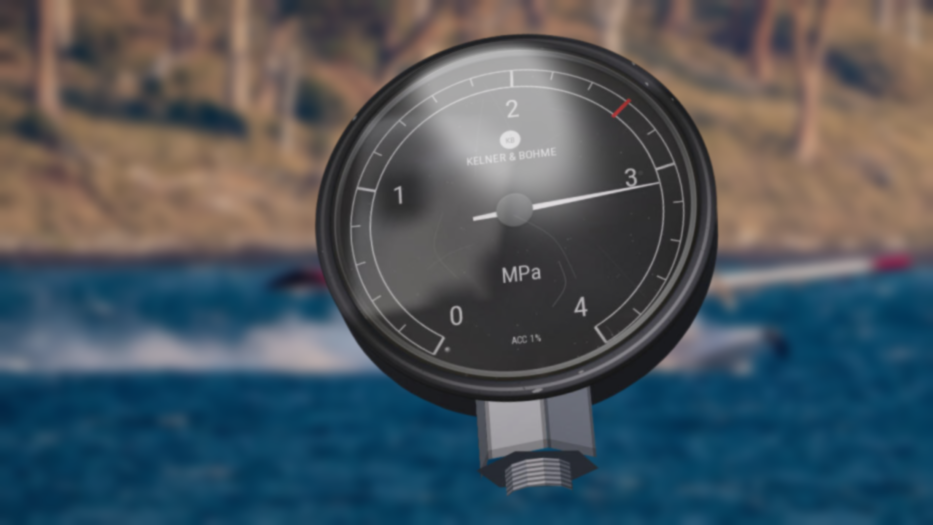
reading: 3.1,MPa
